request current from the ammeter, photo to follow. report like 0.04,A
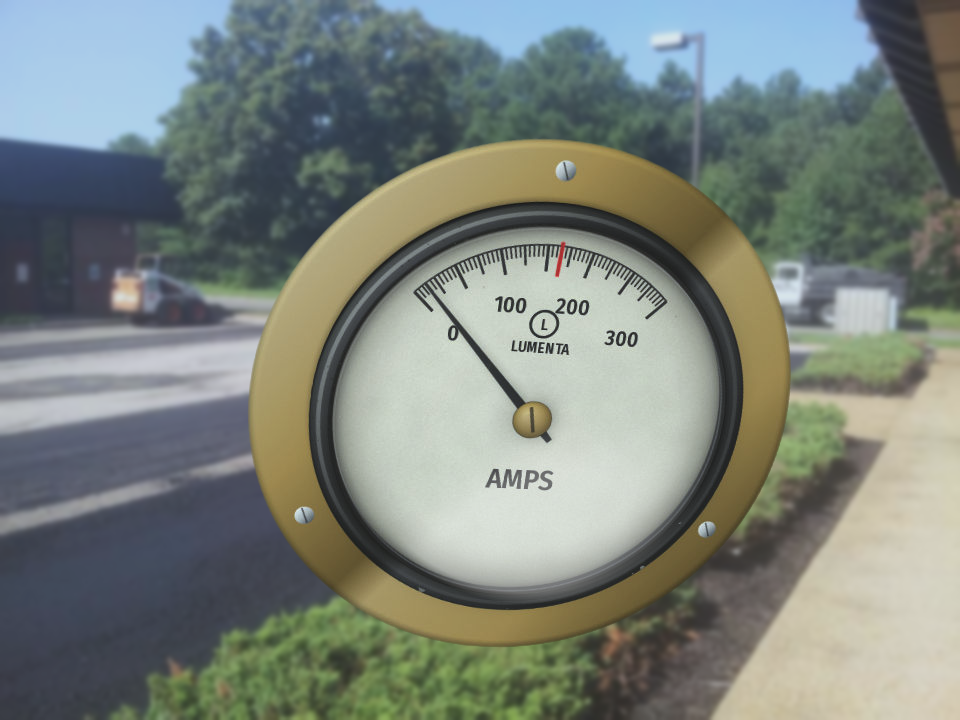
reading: 15,A
